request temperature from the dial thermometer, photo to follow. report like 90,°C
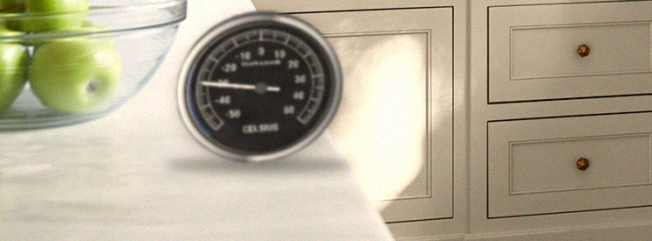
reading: -30,°C
